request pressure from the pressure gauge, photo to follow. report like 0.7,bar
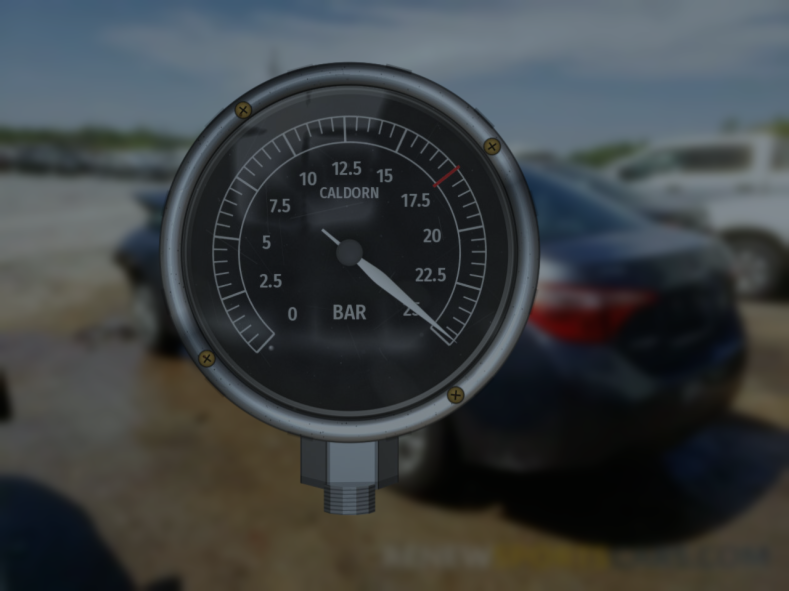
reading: 24.75,bar
